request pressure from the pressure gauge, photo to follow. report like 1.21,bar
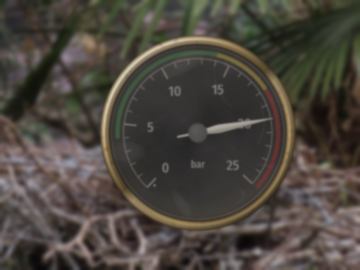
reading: 20,bar
